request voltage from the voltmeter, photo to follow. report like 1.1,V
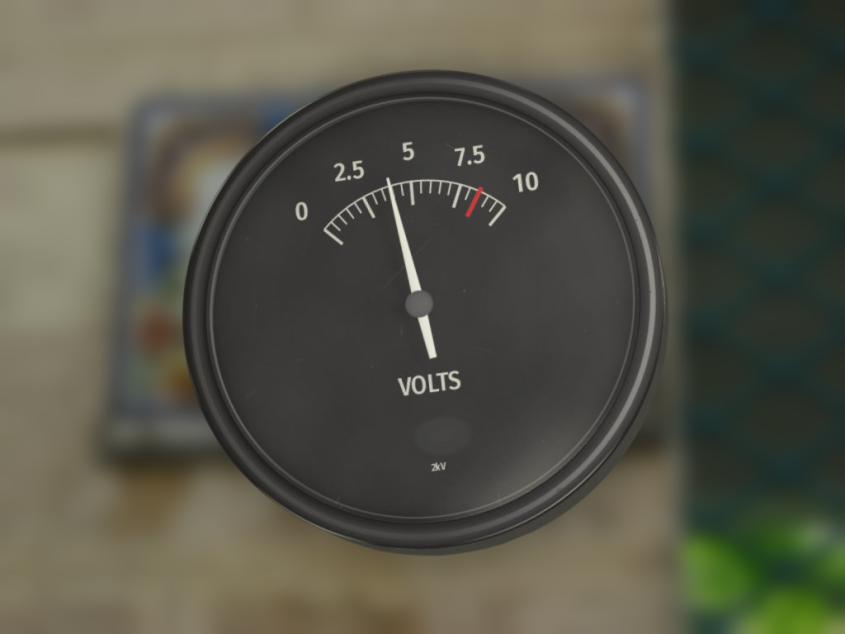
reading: 4,V
